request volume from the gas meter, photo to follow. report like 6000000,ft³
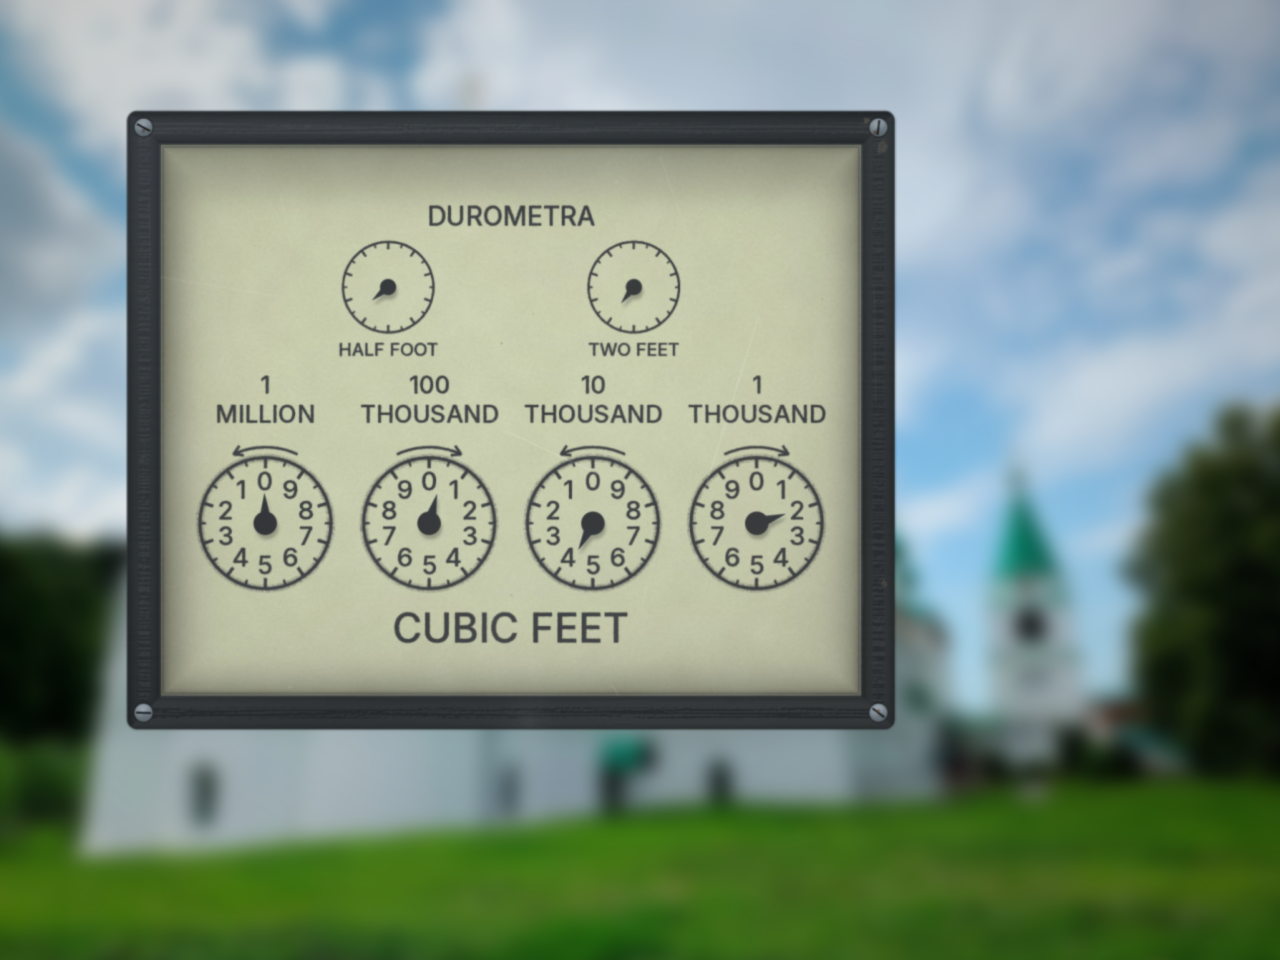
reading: 4200,ft³
